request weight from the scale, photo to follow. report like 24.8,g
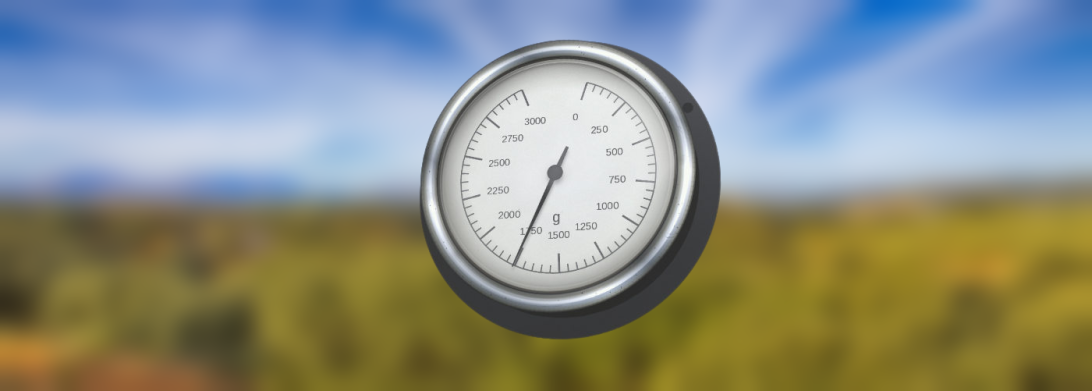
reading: 1750,g
